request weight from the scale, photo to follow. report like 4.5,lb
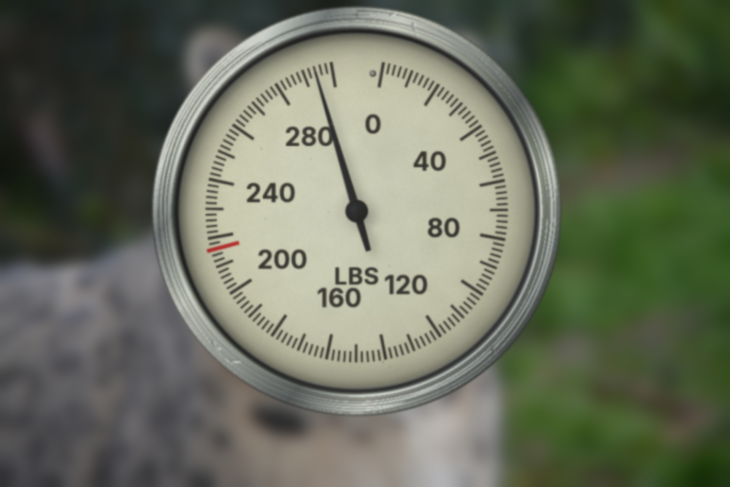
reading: 294,lb
